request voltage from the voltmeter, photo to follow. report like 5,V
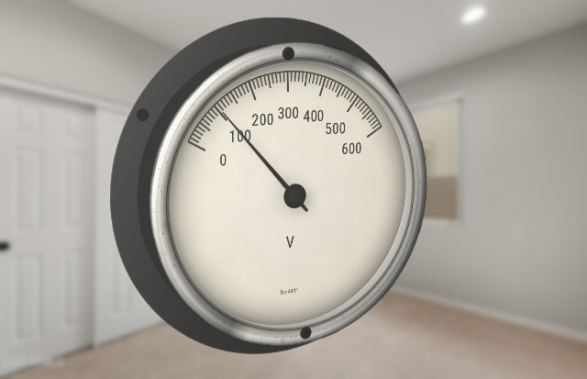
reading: 100,V
